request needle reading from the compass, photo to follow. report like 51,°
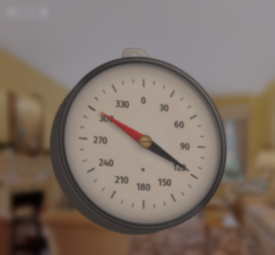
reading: 300,°
